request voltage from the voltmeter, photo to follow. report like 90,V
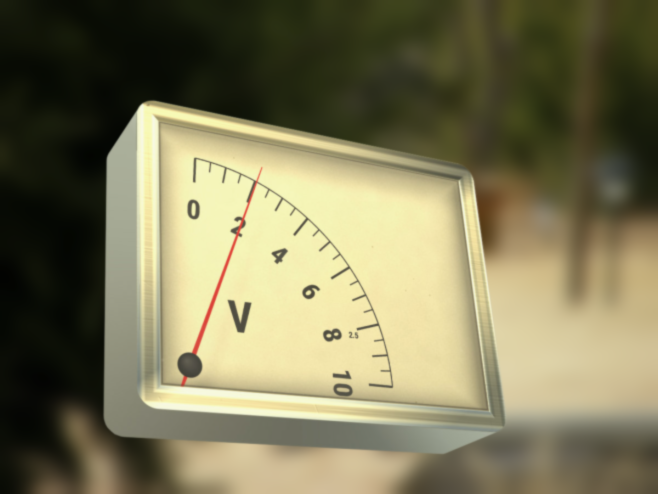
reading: 2,V
